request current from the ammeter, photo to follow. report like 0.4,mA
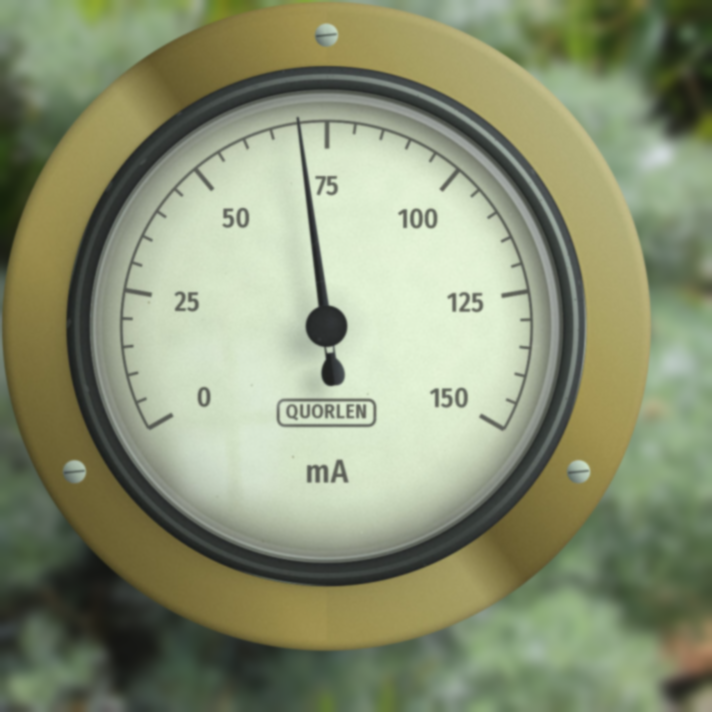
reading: 70,mA
